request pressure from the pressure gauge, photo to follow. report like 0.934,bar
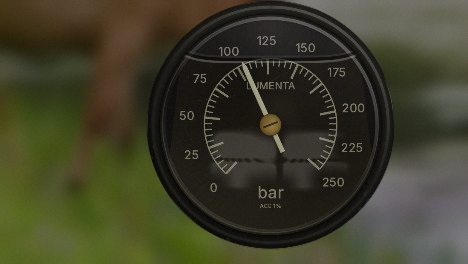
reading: 105,bar
